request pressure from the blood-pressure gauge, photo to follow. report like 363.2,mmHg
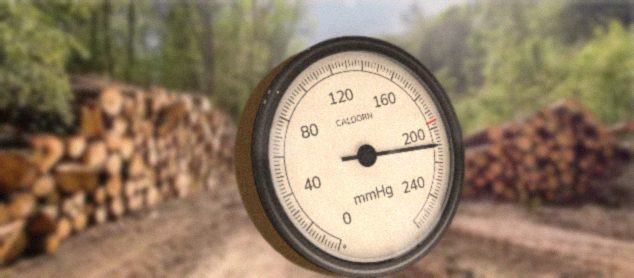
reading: 210,mmHg
